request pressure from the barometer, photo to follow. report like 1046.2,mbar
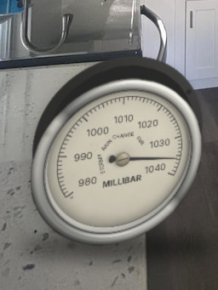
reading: 1035,mbar
